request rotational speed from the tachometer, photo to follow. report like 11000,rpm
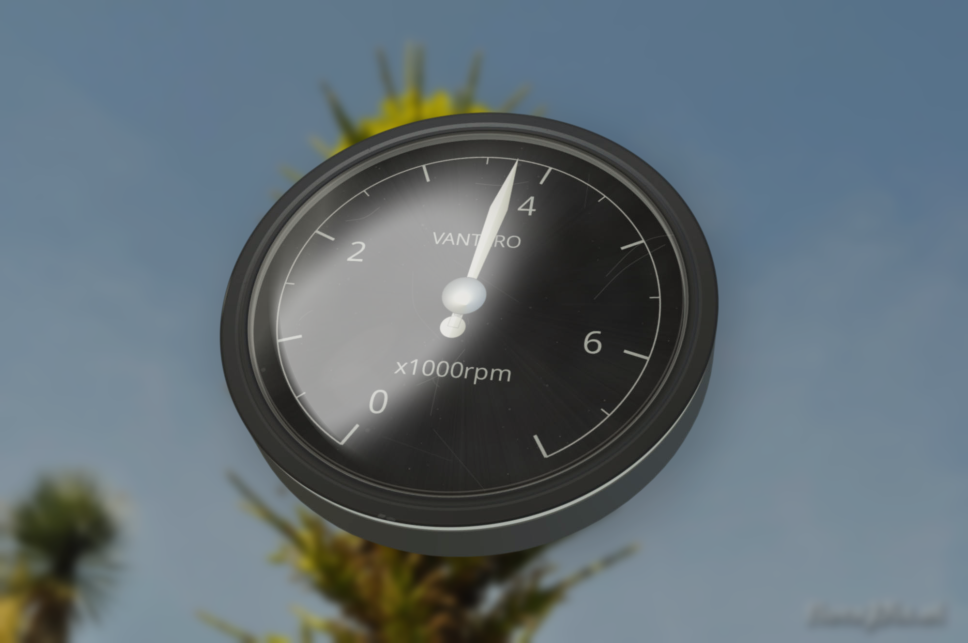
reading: 3750,rpm
